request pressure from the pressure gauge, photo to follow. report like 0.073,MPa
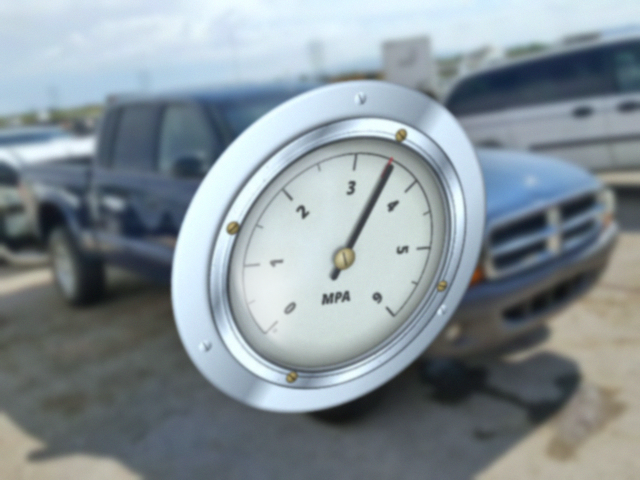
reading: 3.5,MPa
